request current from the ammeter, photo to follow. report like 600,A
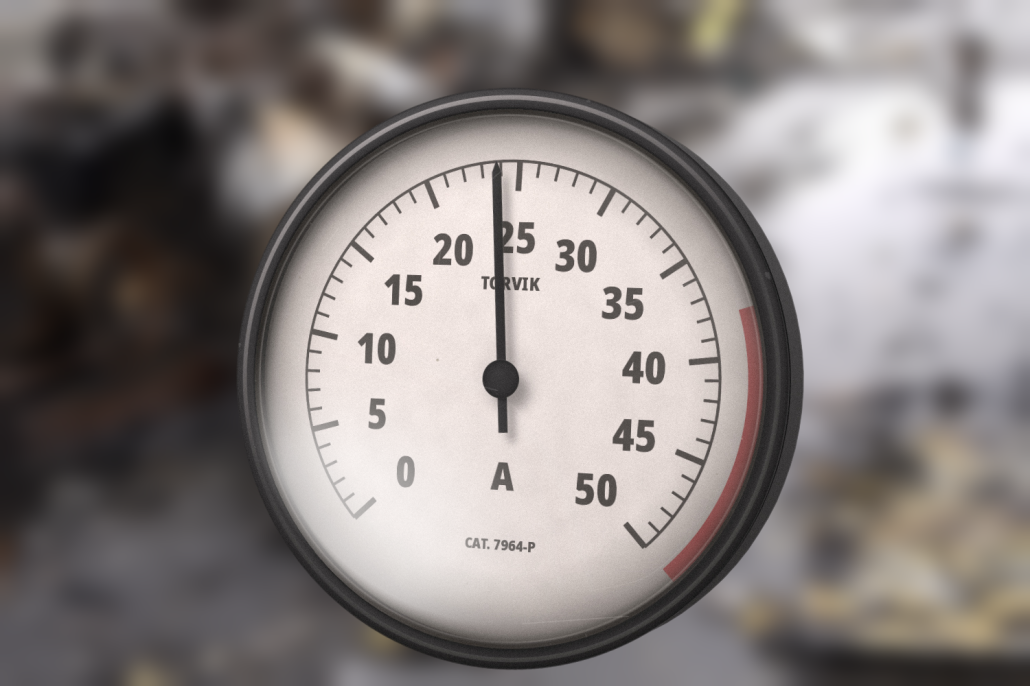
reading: 24,A
